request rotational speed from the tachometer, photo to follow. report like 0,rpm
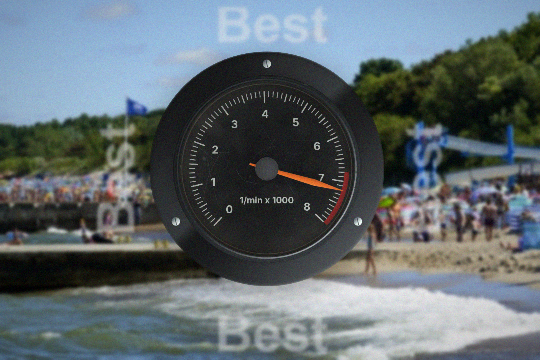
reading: 7200,rpm
